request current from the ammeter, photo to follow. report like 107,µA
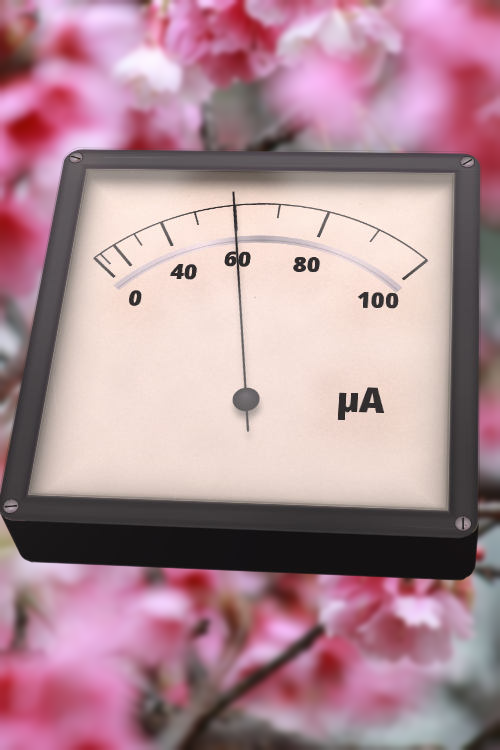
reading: 60,µA
